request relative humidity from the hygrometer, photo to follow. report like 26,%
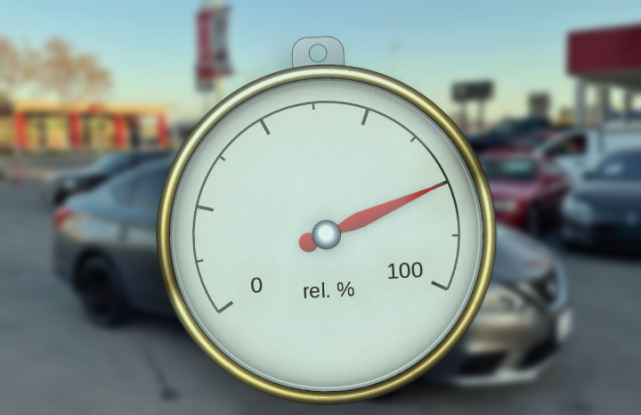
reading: 80,%
